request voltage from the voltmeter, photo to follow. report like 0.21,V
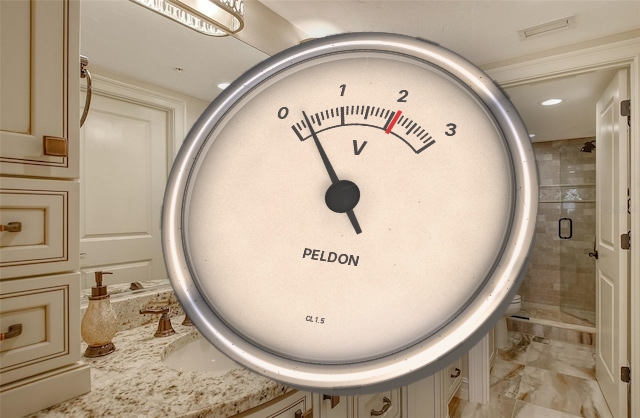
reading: 0.3,V
